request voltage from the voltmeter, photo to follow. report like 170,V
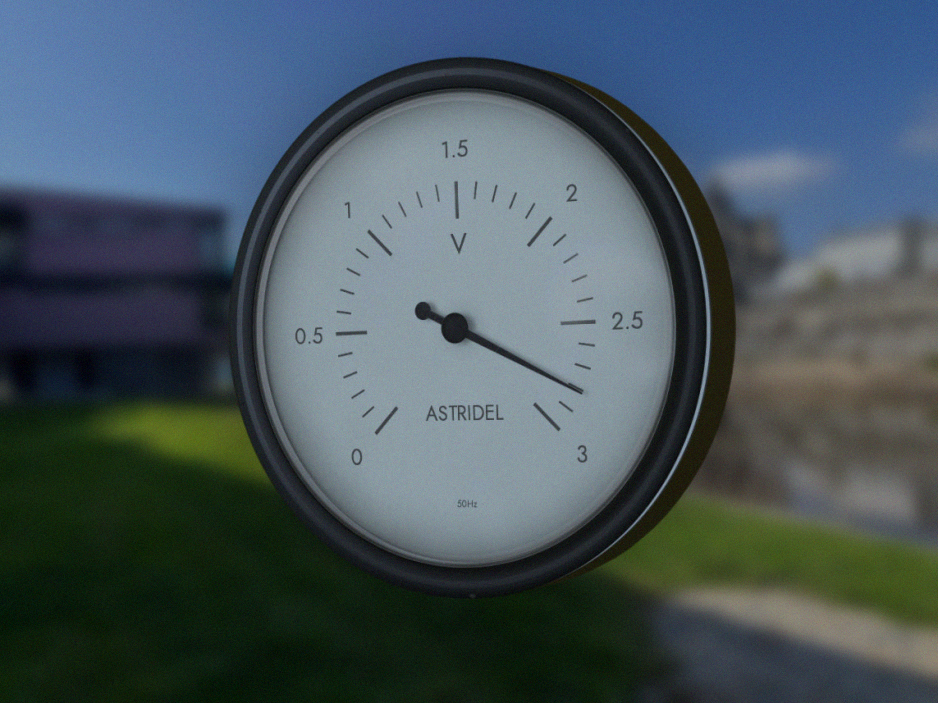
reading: 2.8,V
